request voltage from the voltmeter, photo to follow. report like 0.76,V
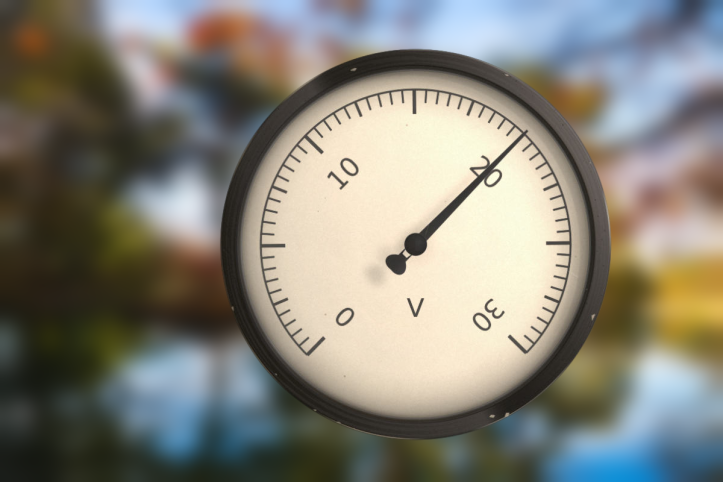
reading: 20,V
